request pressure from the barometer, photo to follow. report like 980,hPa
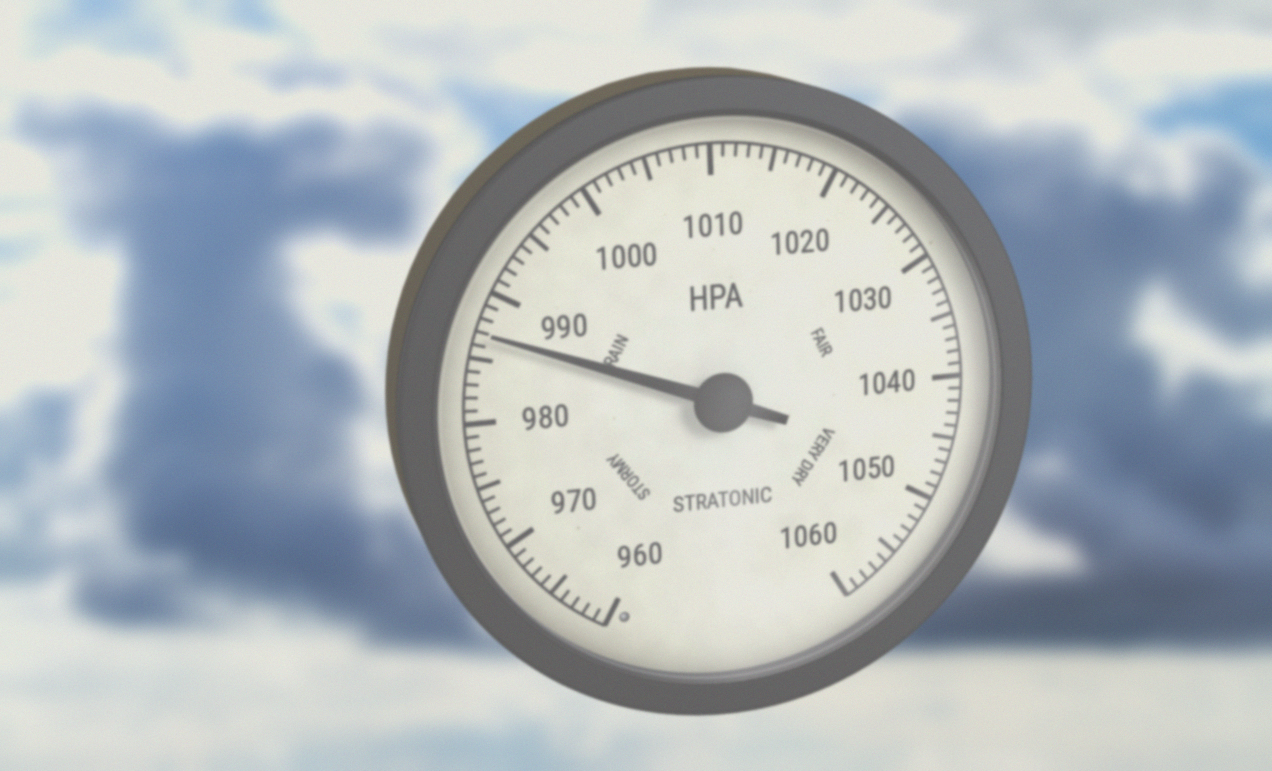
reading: 987,hPa
